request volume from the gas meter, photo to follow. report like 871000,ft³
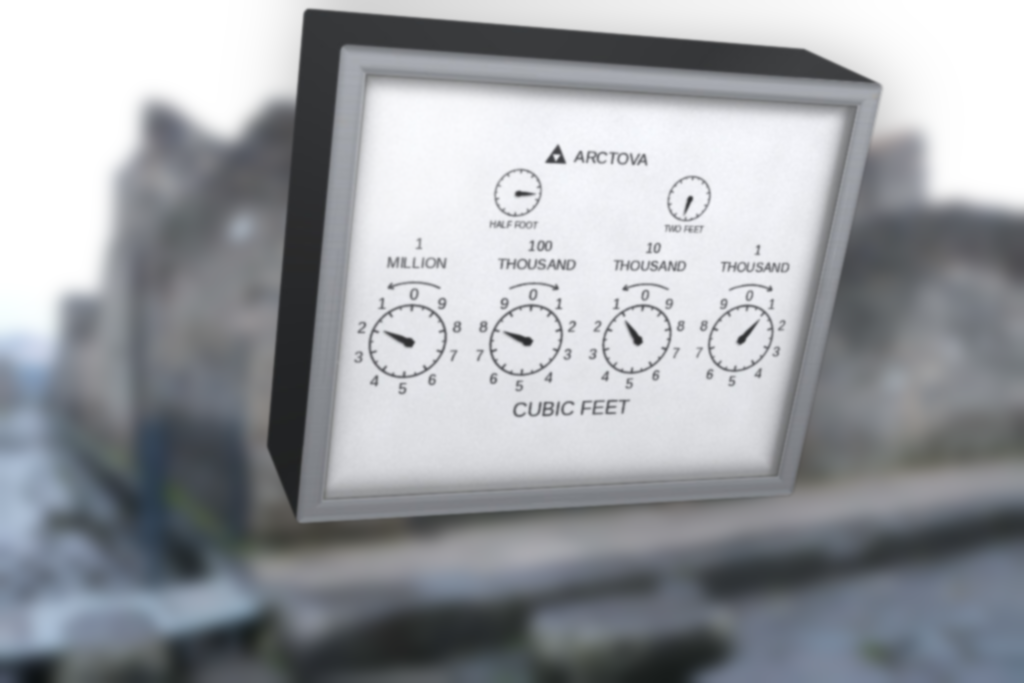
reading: 181100,ft³
